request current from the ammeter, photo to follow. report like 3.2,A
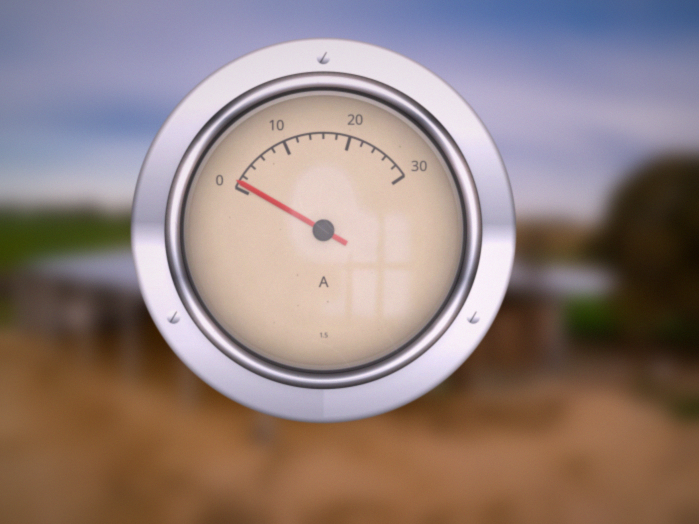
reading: 1,A
